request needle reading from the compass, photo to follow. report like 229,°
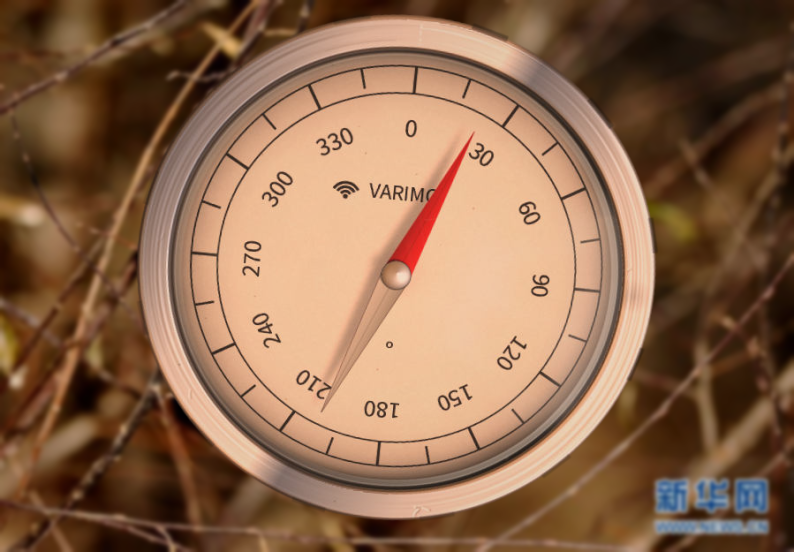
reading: 22.5,°
